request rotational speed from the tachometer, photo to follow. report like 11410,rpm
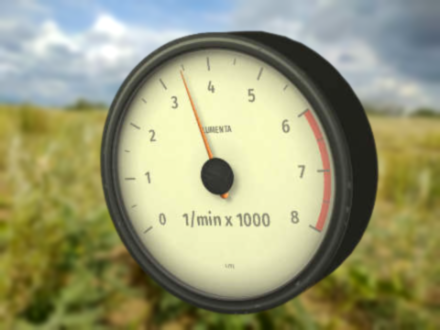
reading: 3500,rpm
